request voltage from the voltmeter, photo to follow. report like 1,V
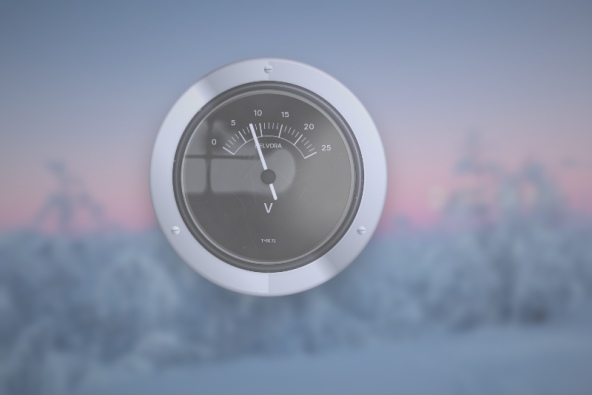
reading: 8,V
